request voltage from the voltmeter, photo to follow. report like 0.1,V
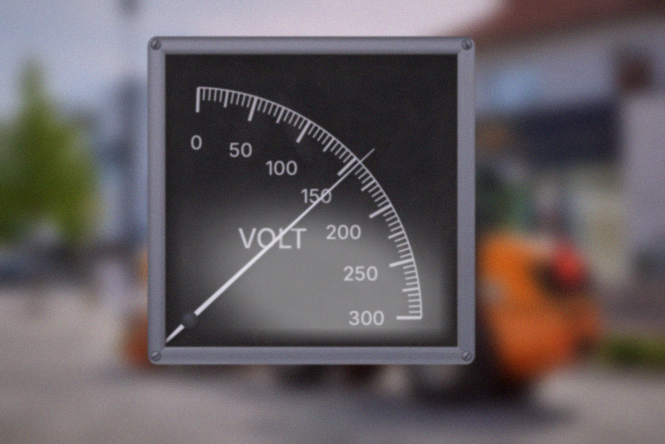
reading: 155,V
